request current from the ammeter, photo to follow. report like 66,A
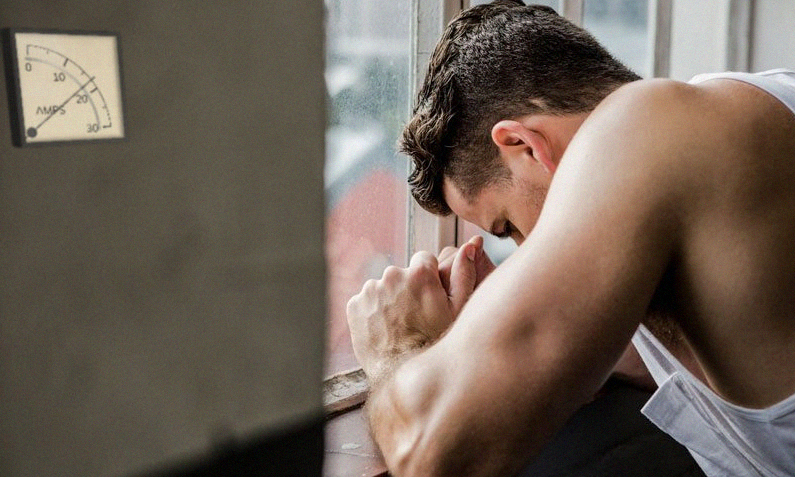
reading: 17.5,A
